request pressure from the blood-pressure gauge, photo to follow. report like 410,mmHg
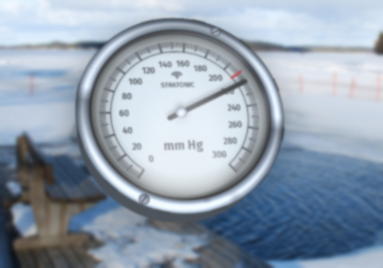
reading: 220,mmHg
